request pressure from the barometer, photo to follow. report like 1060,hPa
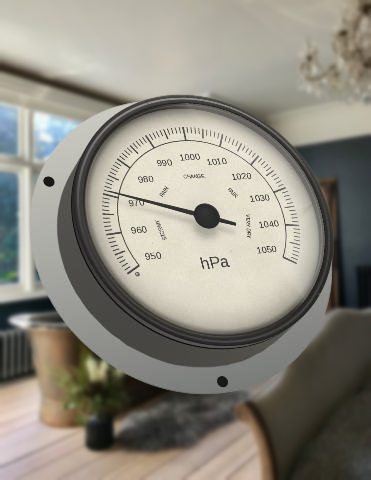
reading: 970,hPa
